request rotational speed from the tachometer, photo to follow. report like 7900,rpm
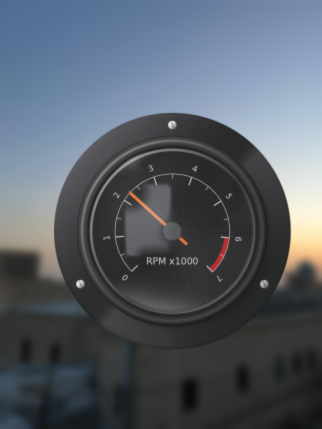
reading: 2250,rpm
